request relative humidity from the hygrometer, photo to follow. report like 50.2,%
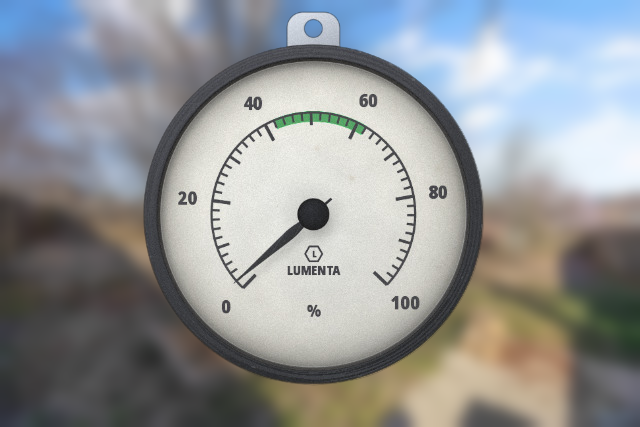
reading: 2,%
